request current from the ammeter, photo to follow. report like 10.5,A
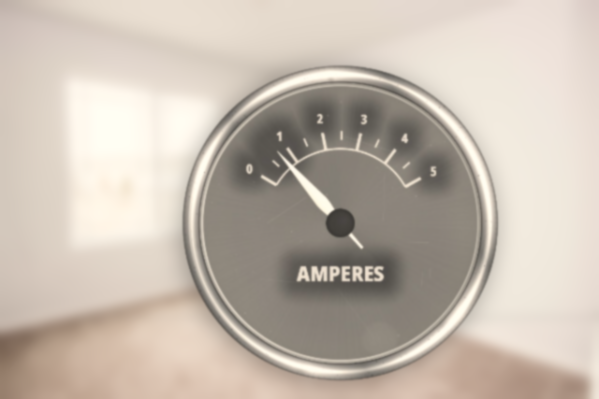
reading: 0.75,A
